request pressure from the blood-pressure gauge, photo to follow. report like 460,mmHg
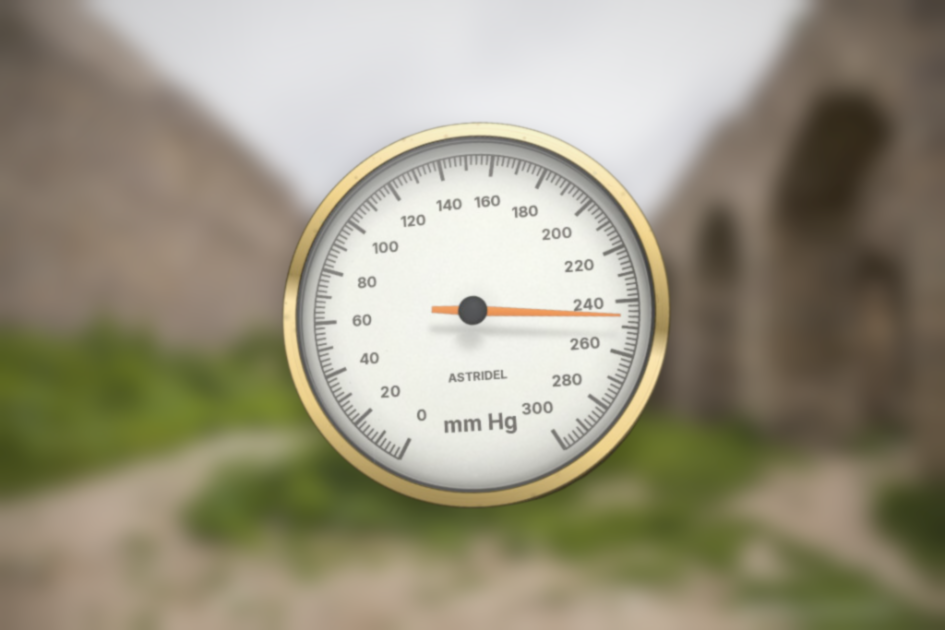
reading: 246,mmHg
